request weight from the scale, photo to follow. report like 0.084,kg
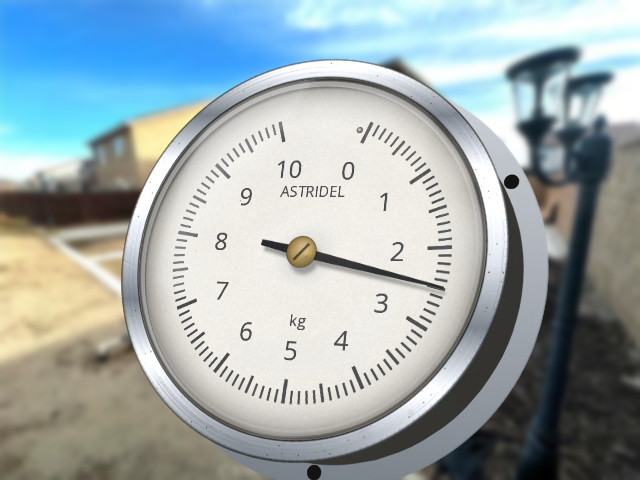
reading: 2.5,kg
